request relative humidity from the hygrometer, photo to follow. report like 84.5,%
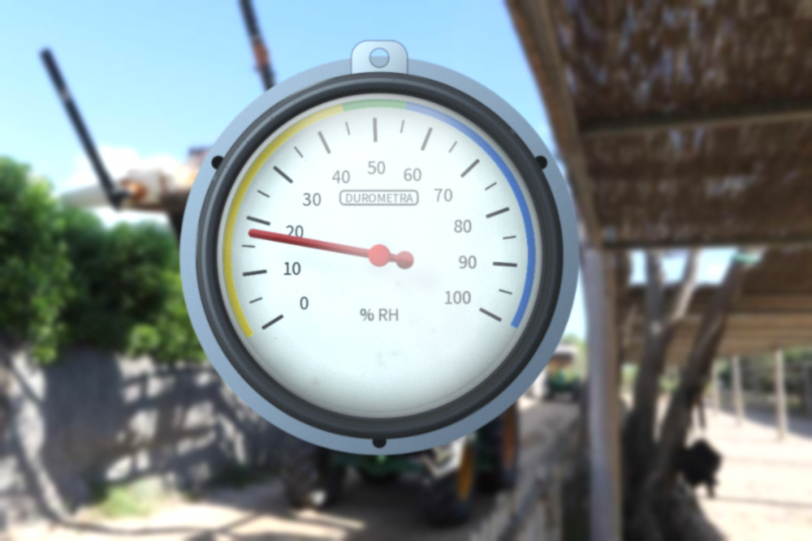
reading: 17.5,%
